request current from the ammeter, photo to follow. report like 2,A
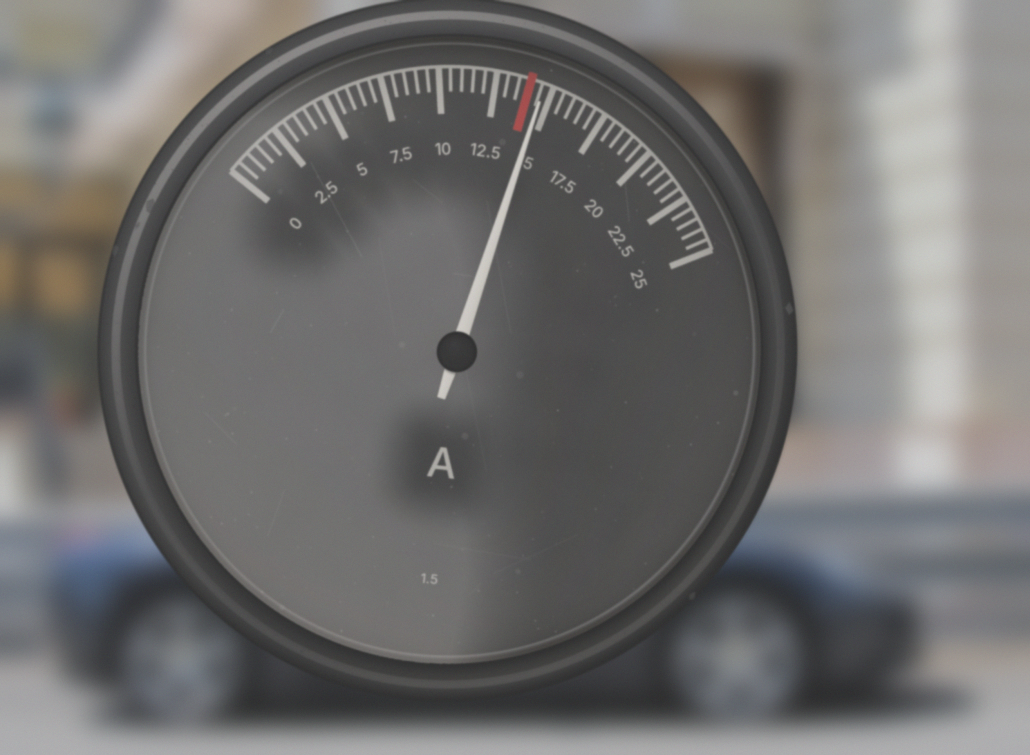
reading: 14.5,A
